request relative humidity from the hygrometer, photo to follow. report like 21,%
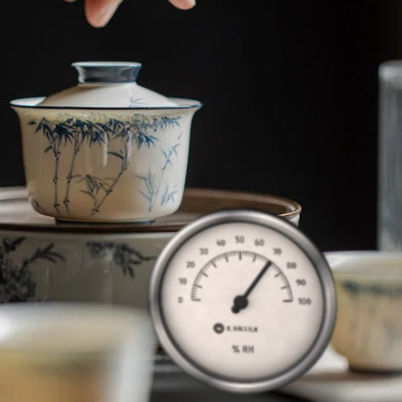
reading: 70,%
